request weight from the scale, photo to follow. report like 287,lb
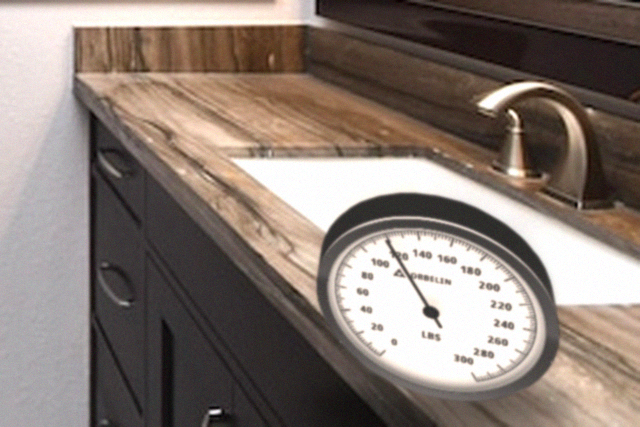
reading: 120,lb
